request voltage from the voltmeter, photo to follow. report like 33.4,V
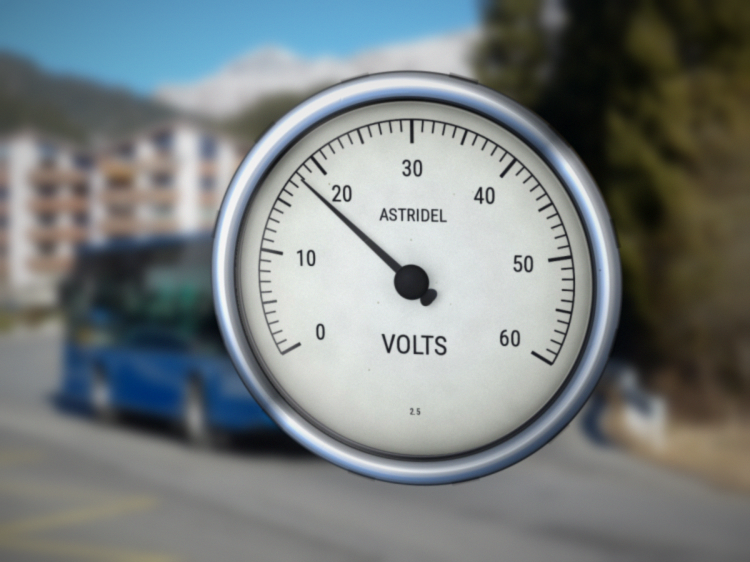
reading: 18,V
